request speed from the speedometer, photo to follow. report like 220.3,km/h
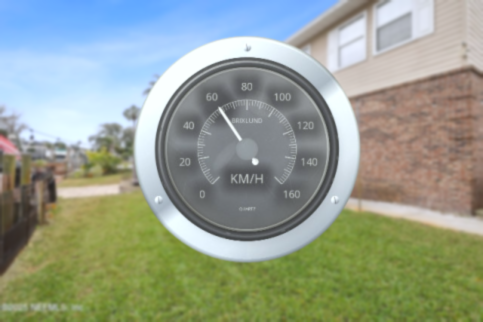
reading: 60,km/h
